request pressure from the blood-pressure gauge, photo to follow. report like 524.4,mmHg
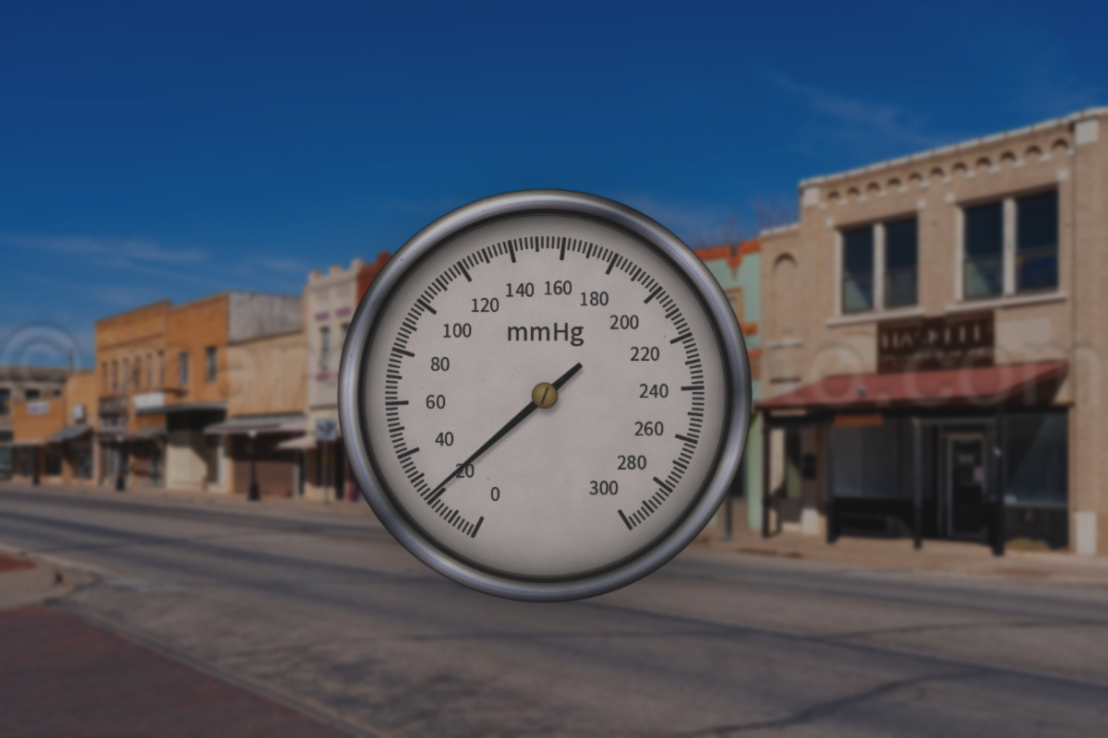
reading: 22,mmHg
